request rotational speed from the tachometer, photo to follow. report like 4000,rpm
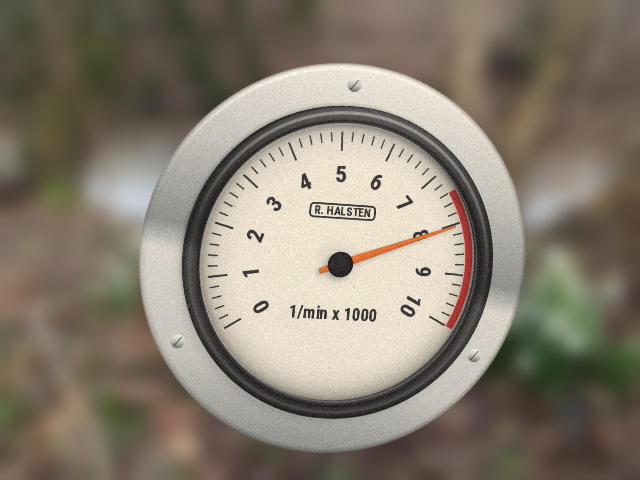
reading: 8000,rpm
